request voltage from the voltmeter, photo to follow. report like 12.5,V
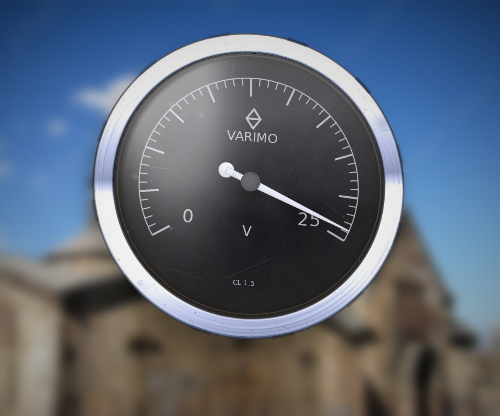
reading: 24.5,V
